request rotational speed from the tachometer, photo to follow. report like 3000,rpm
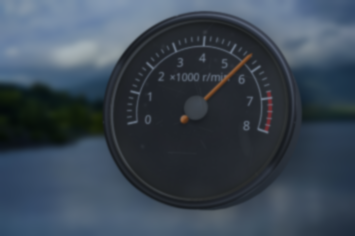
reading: 5600,rpm
